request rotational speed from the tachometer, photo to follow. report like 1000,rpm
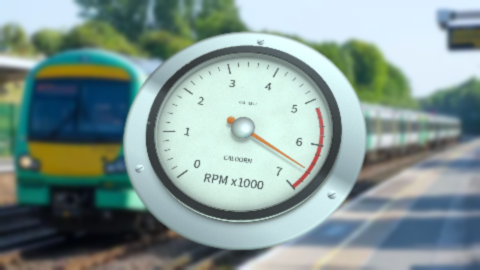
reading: 6600,rpm
